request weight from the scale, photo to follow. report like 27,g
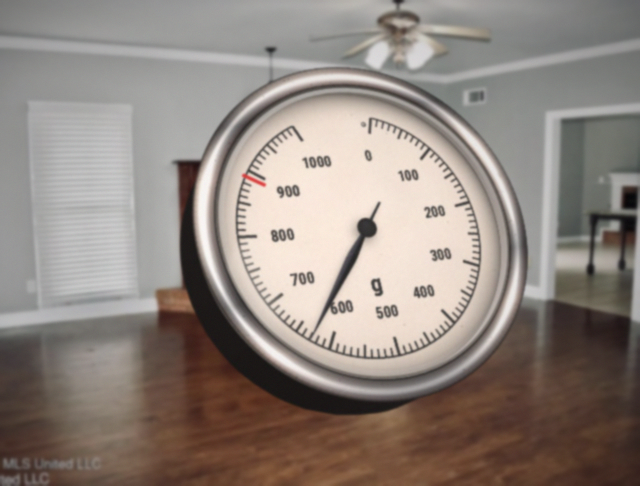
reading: 630,g
